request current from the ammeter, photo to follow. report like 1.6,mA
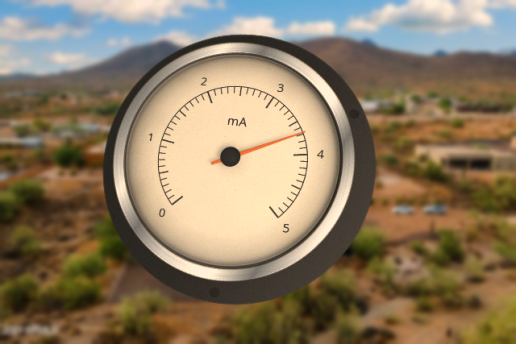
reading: 3.7,mA
